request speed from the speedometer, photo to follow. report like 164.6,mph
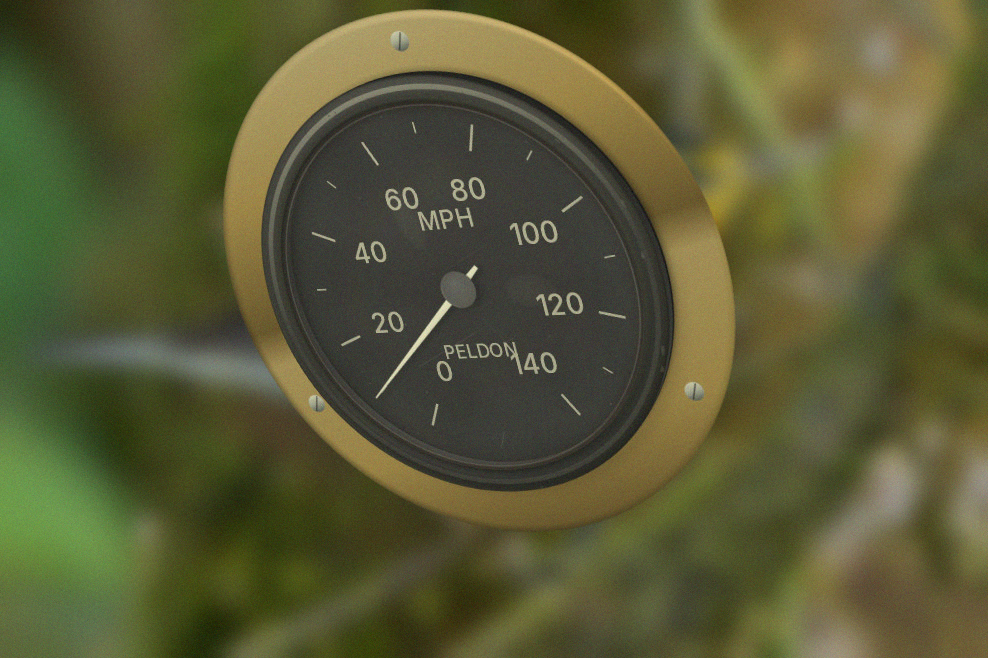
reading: 10,mph
